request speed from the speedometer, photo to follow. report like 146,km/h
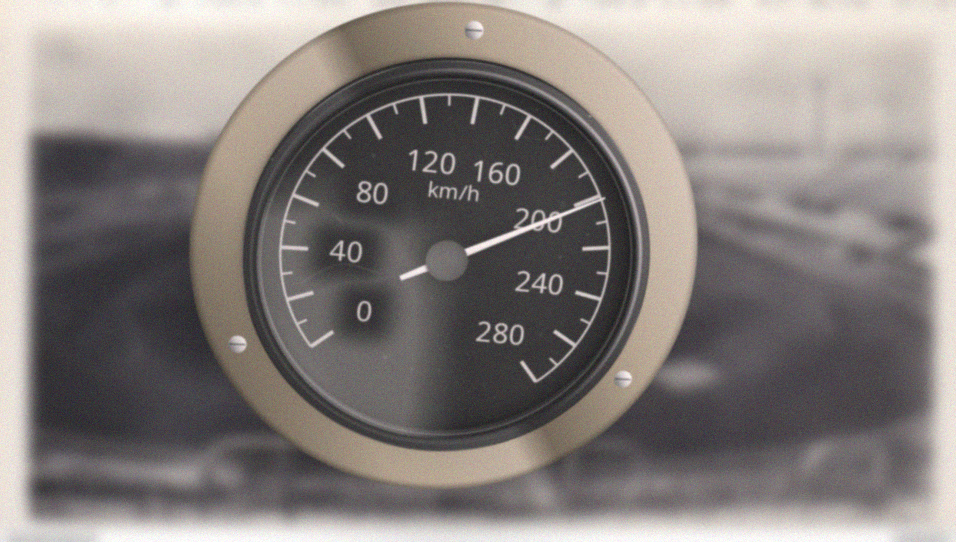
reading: 200,km/h
